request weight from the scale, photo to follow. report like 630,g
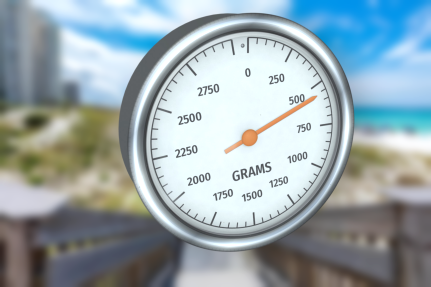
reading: 550,g
